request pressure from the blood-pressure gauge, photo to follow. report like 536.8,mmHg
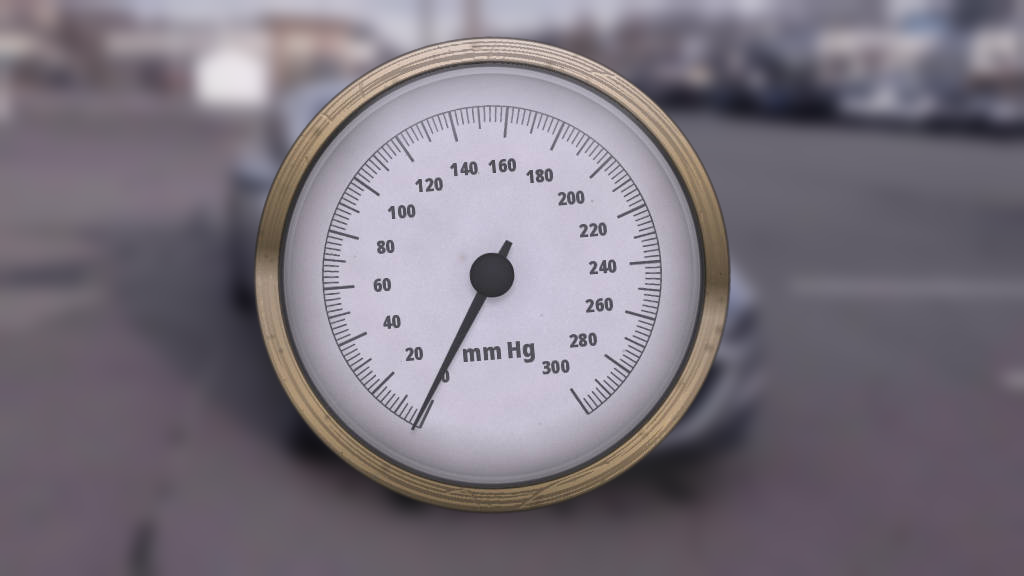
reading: 2,mmHg
